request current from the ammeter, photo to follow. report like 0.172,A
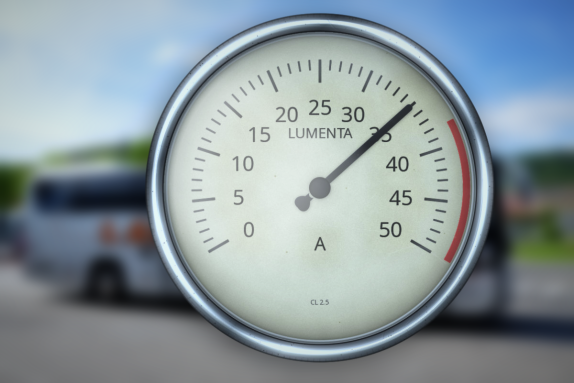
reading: 35,A
